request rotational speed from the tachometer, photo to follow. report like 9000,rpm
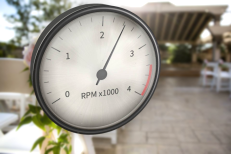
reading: 2400,rpm
